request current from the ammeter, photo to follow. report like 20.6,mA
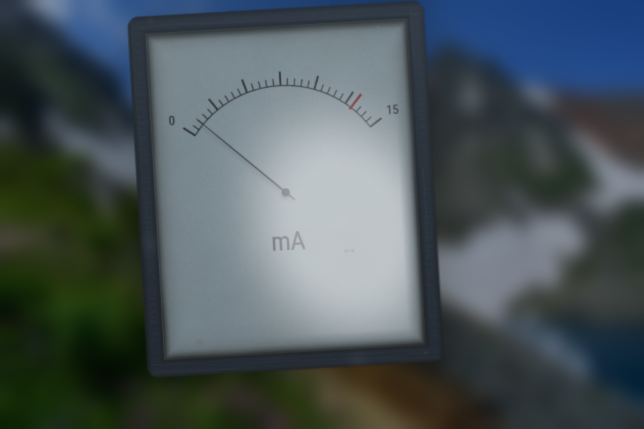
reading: 1,mA
